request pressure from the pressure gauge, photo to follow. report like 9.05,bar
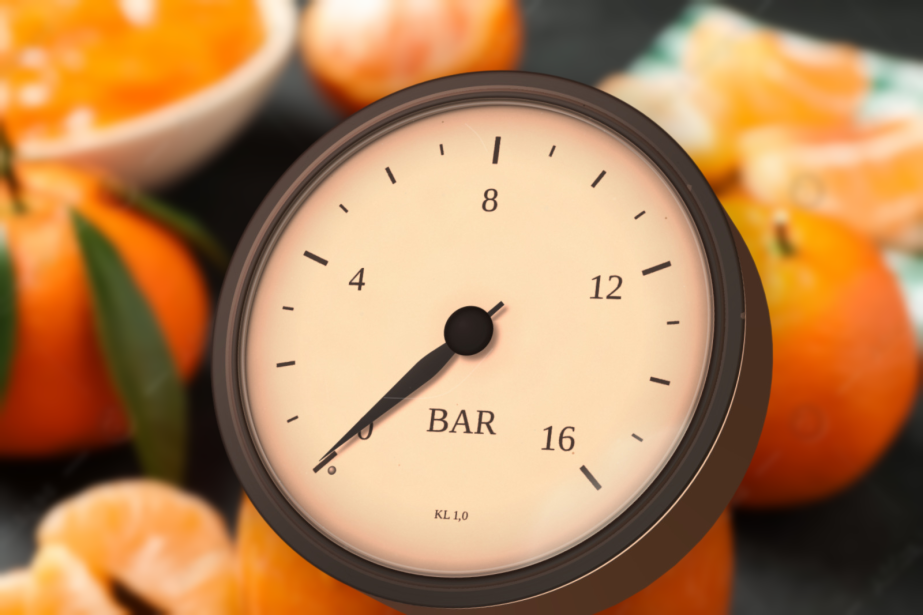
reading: 0,bar
